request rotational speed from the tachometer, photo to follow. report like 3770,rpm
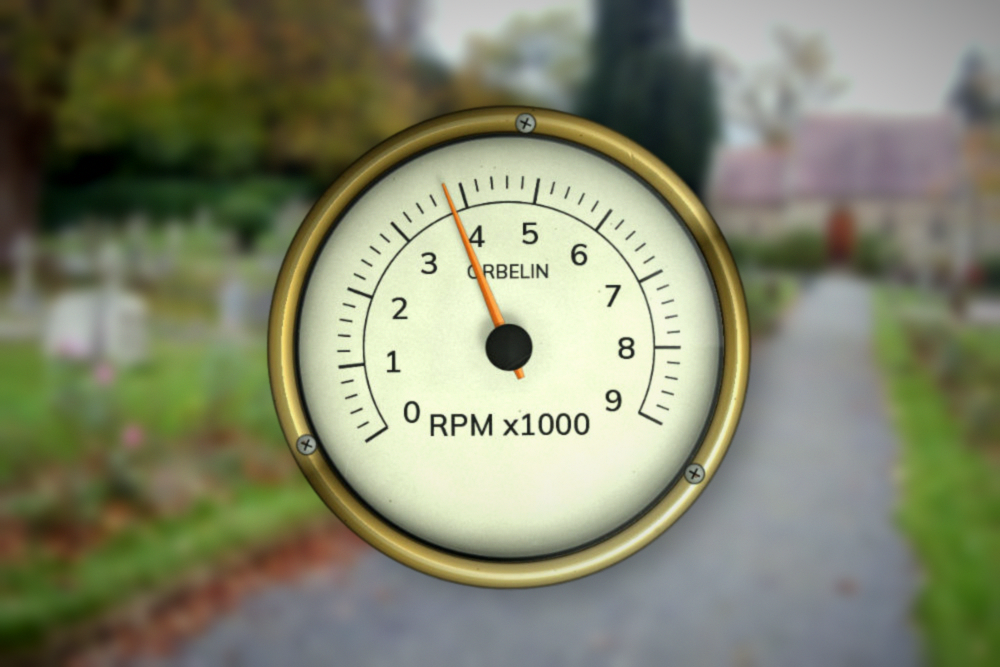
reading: 3800,rpm
